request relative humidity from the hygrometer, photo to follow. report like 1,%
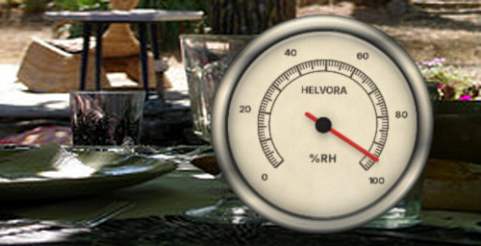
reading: 95,%
